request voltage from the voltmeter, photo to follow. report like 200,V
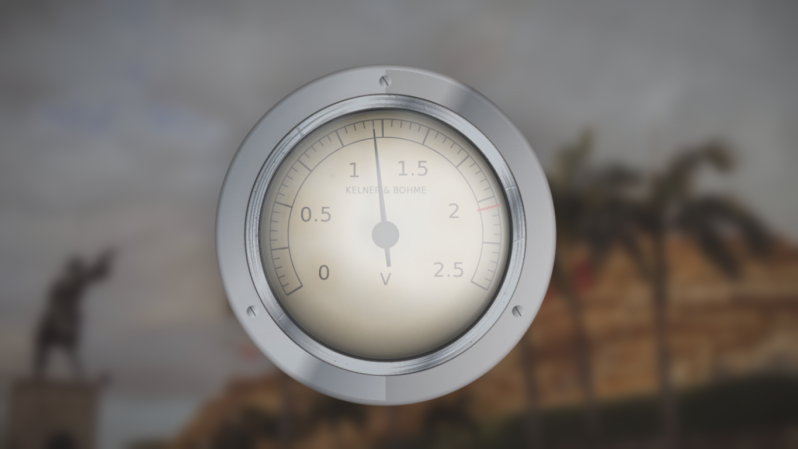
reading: 1.2,V
